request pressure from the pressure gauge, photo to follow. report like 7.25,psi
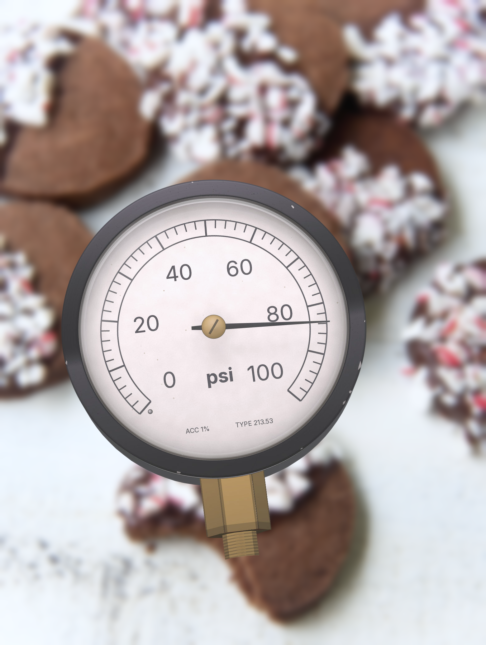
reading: 84,psi
